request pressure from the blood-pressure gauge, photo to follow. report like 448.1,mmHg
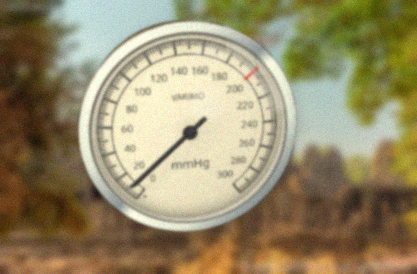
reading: 10,mmHg
